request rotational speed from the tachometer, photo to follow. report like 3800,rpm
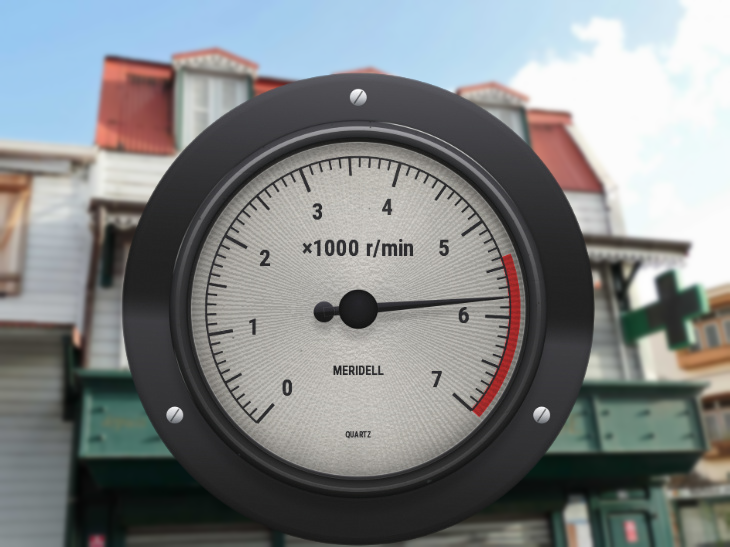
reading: 5800,rpm
